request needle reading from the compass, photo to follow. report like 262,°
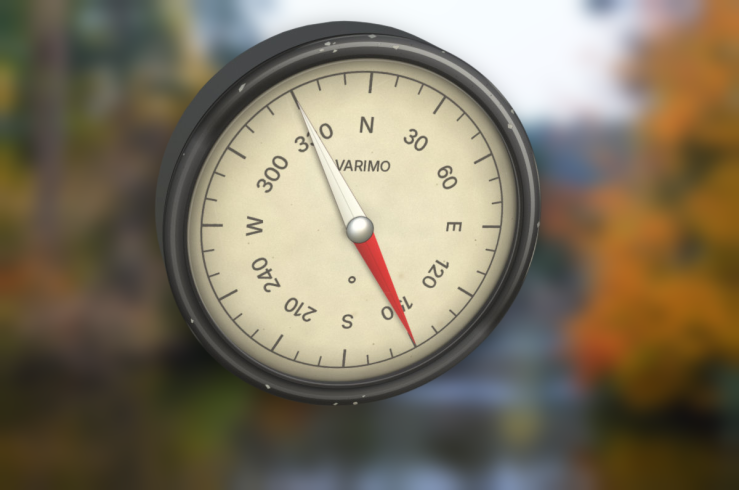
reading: 150,°
